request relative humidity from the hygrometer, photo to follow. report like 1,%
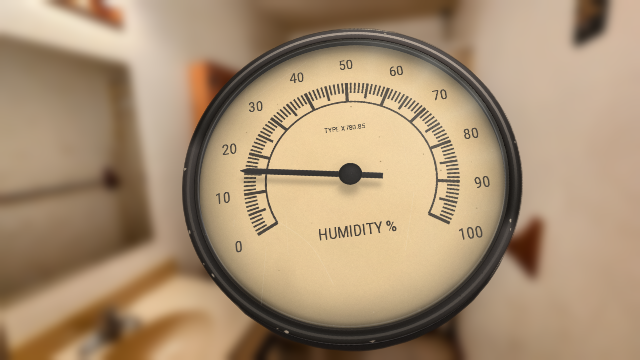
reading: 15,%
